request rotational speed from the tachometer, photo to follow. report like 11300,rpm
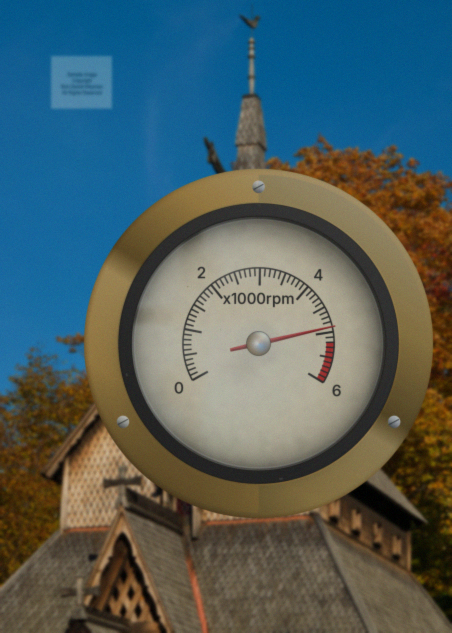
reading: 4900,rpm
